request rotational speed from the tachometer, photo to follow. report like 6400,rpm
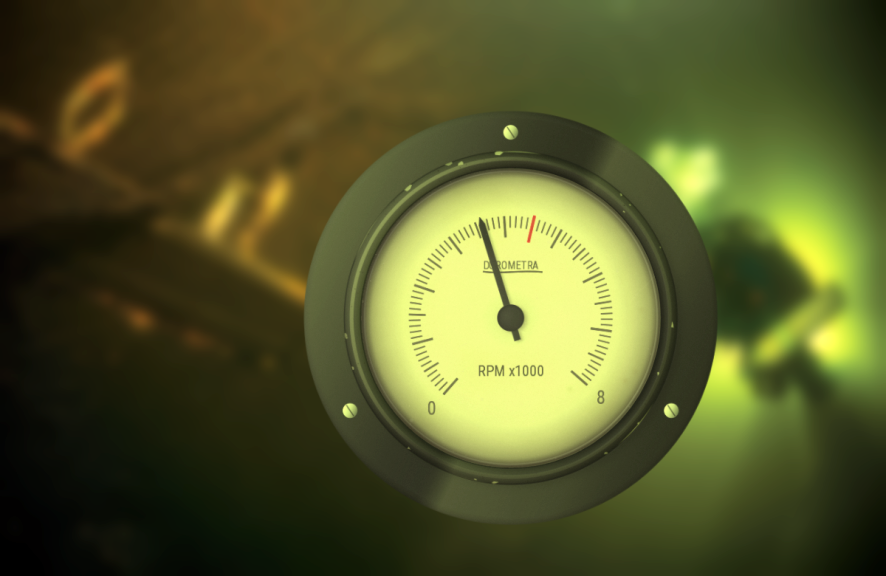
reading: 3600,rpm
